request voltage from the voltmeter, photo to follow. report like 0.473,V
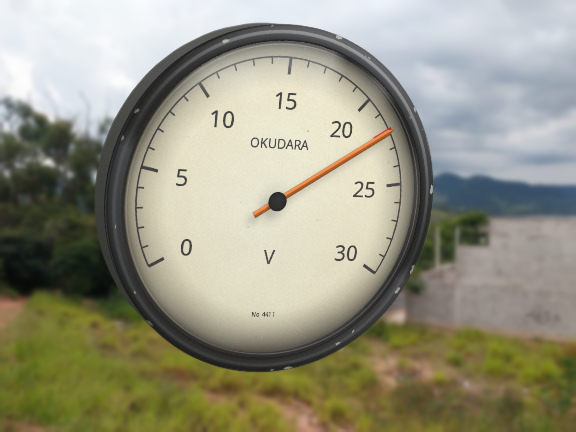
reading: 22,V
